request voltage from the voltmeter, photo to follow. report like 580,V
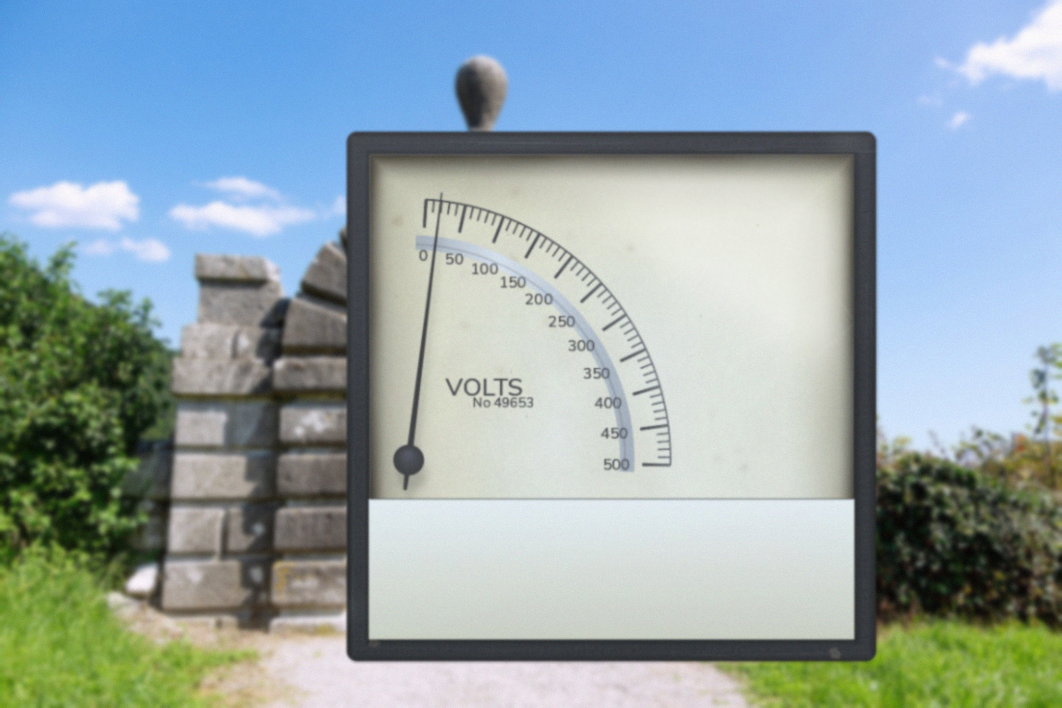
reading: 20,V
